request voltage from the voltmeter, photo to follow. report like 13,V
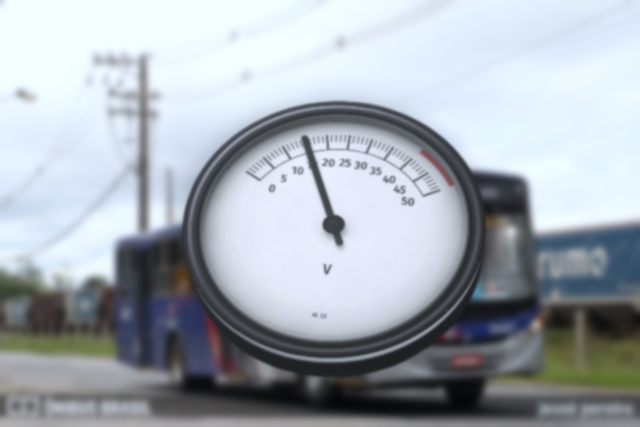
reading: 15,V
